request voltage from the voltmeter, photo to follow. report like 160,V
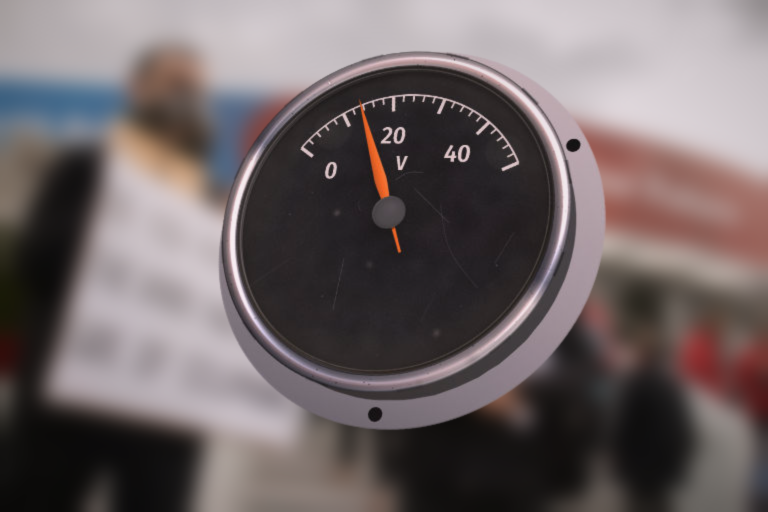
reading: 14,V
